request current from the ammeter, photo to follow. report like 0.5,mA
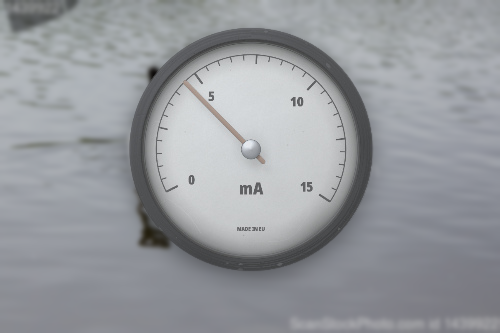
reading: 4.5,mA
